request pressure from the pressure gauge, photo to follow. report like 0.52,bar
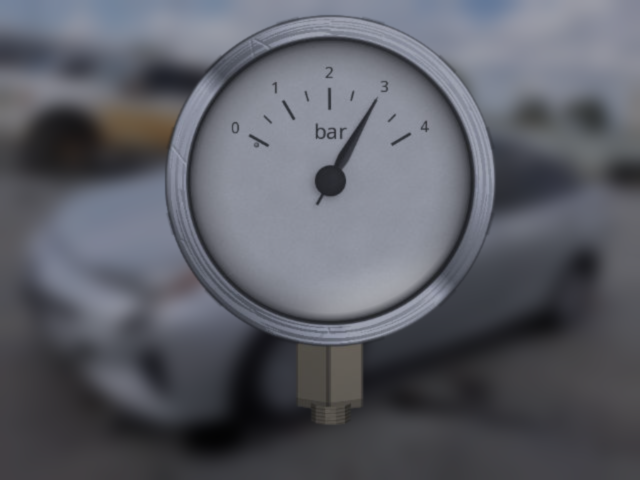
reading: 3,bar
